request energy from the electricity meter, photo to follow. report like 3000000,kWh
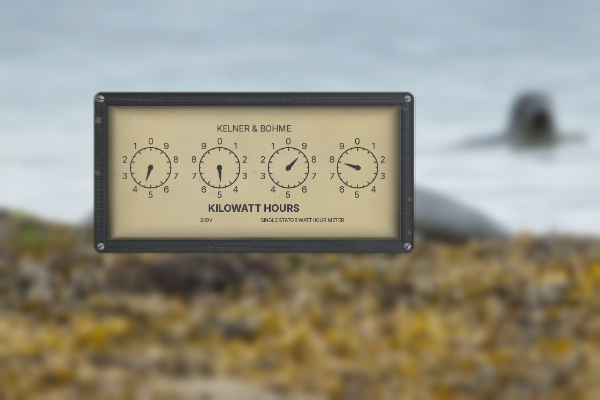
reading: 4488,kWh
